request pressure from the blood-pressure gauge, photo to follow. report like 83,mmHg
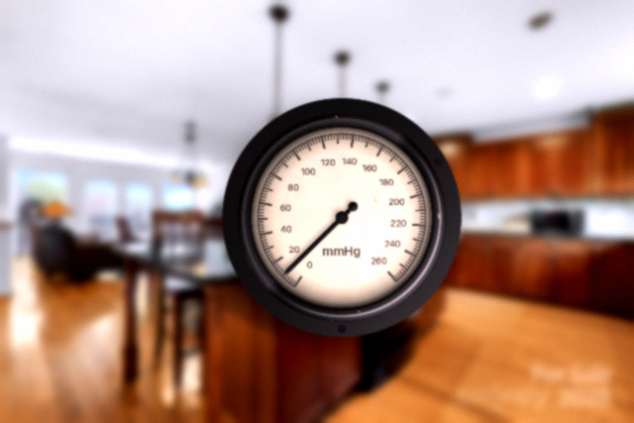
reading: 10,mmHg
